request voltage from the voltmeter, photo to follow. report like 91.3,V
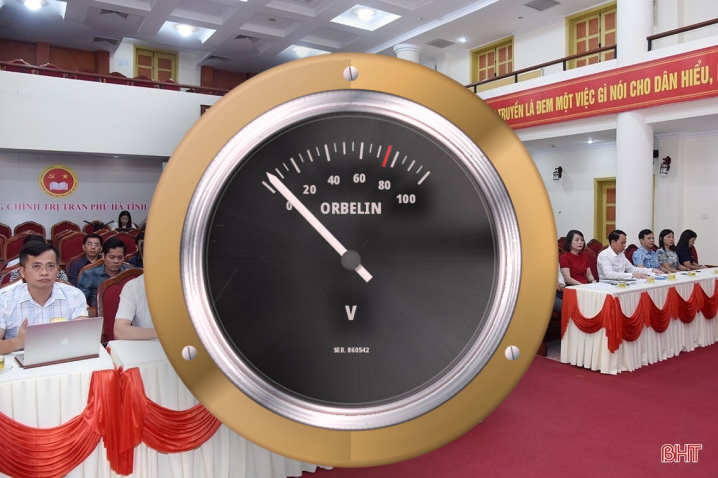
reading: 5,V
